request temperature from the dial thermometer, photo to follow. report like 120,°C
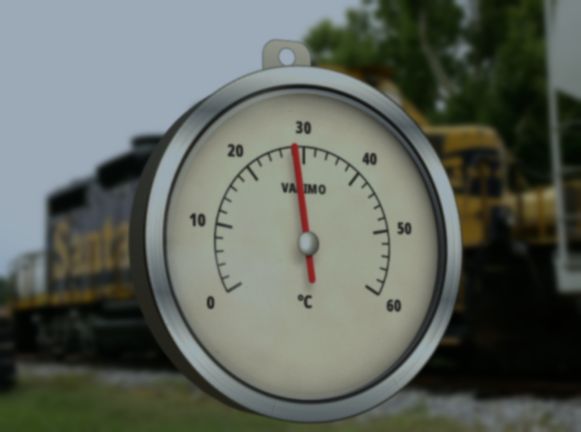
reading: 28,°C
